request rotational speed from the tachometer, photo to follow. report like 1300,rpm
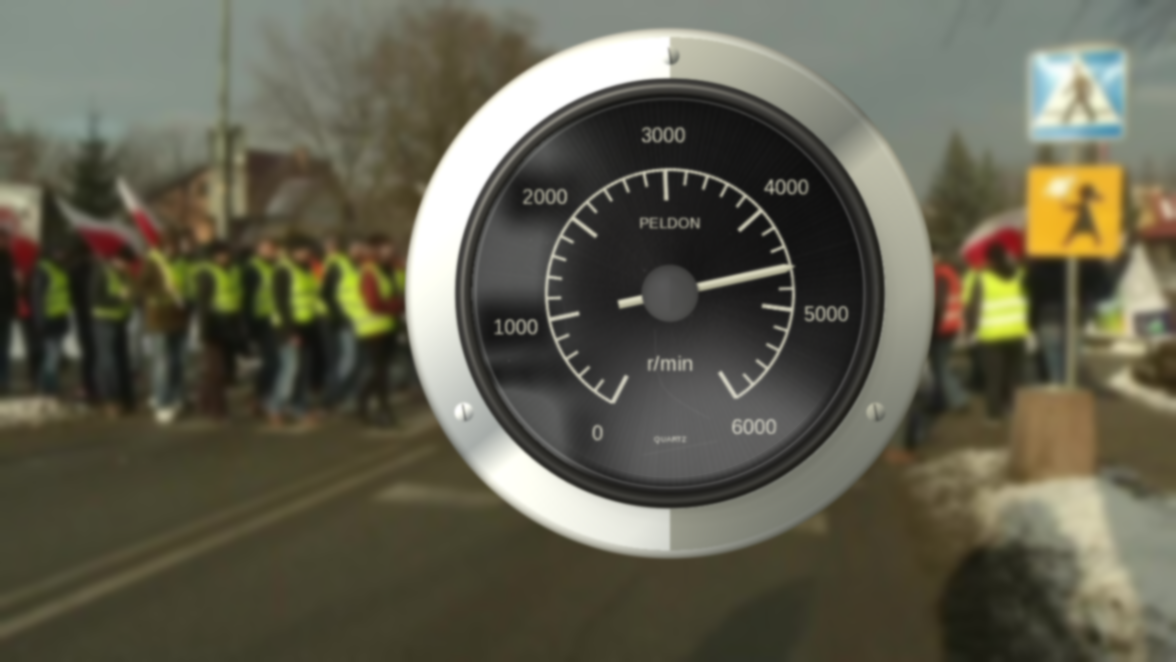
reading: 4600,rpm
